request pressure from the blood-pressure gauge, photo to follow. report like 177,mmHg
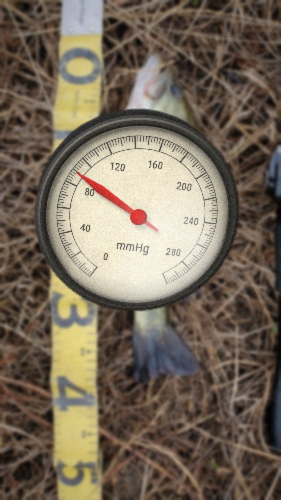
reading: 90,mmHg
